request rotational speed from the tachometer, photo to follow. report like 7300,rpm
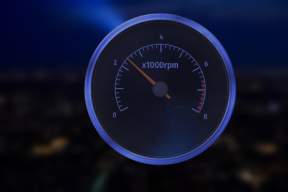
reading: 2400,rpm
